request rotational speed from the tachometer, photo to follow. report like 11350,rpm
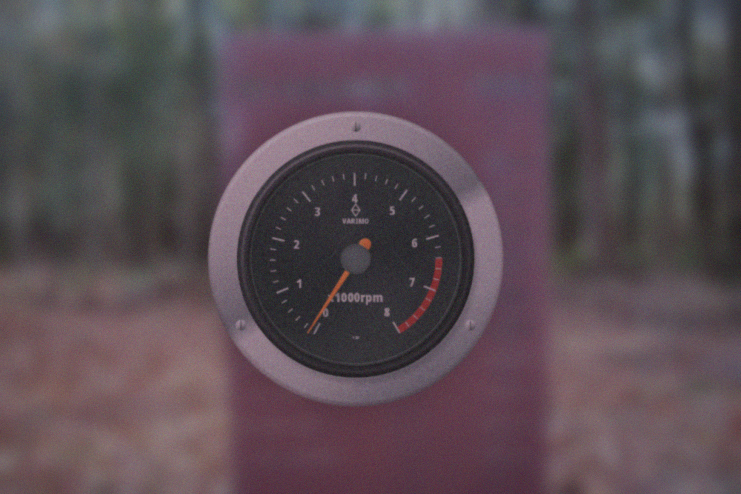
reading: 100,rpm
